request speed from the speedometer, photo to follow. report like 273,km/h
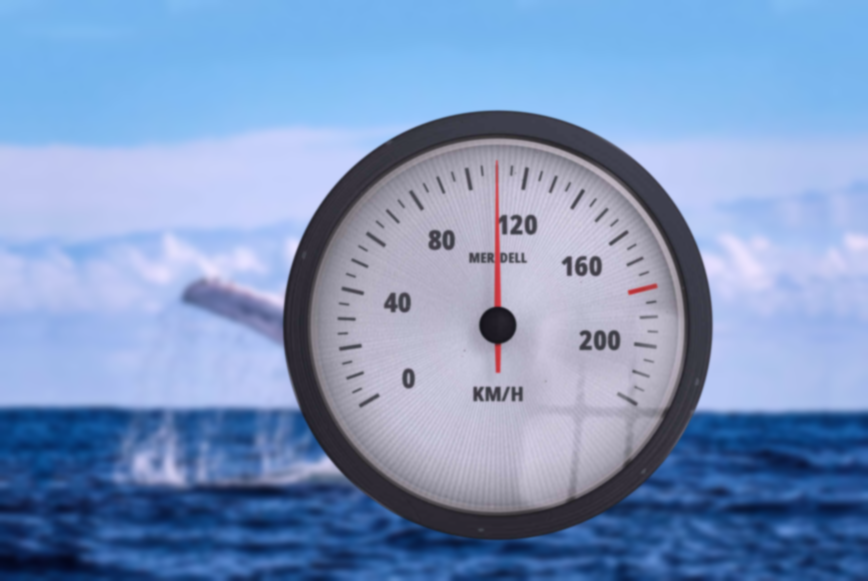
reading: 110,km/h
